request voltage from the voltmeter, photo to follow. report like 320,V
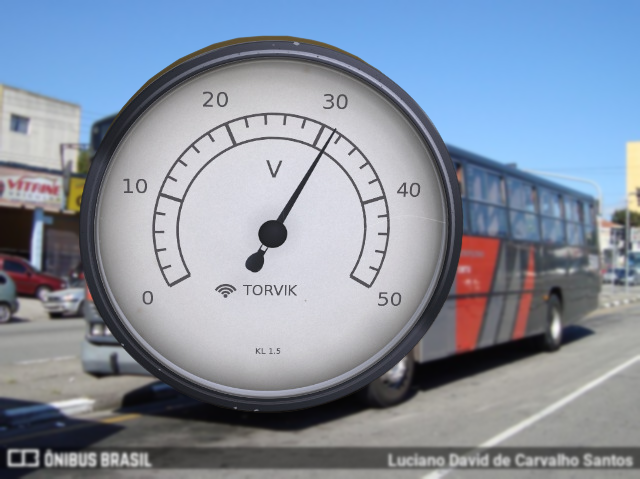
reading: 31,V
